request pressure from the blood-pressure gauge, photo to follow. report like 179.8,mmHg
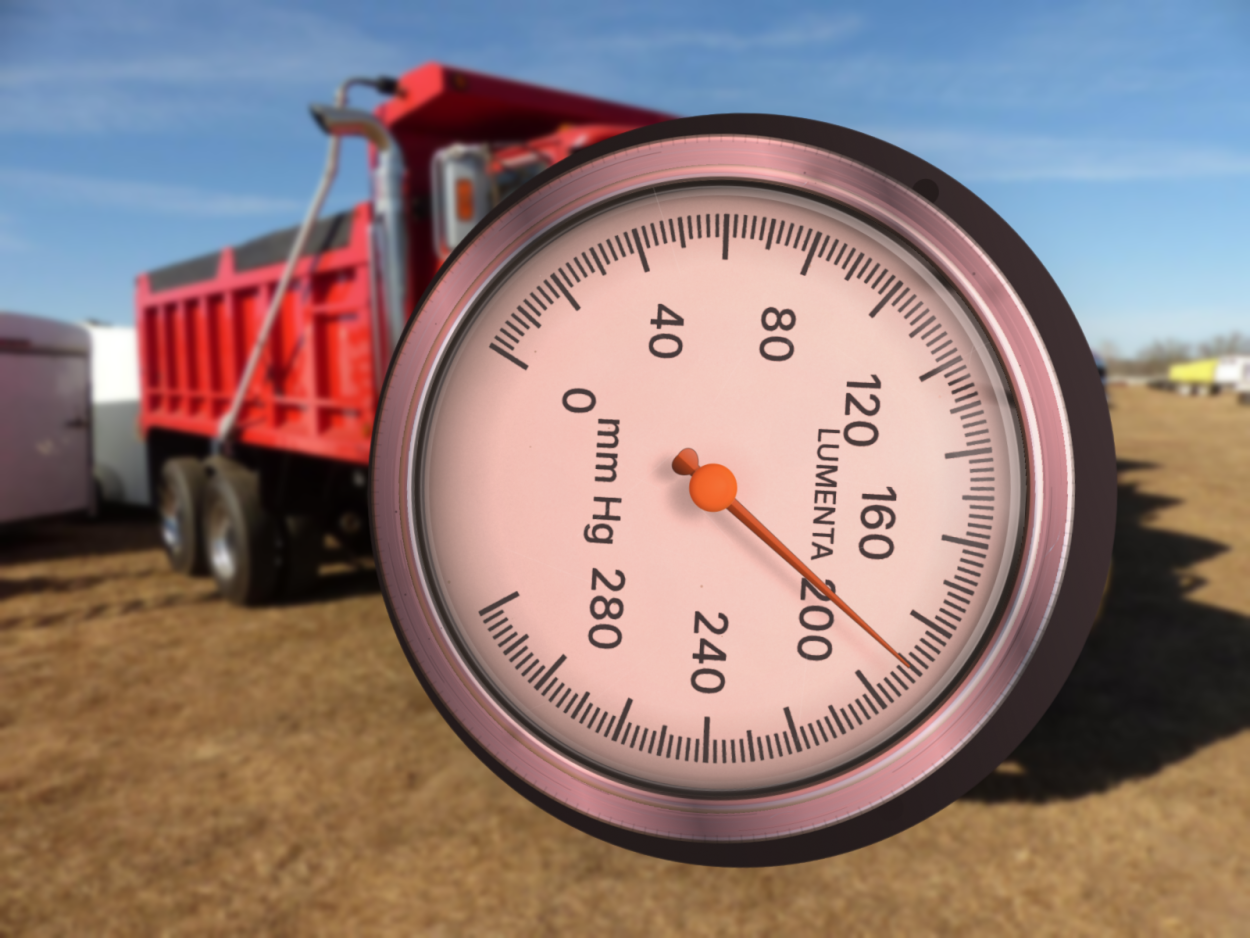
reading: 190,mmHg
